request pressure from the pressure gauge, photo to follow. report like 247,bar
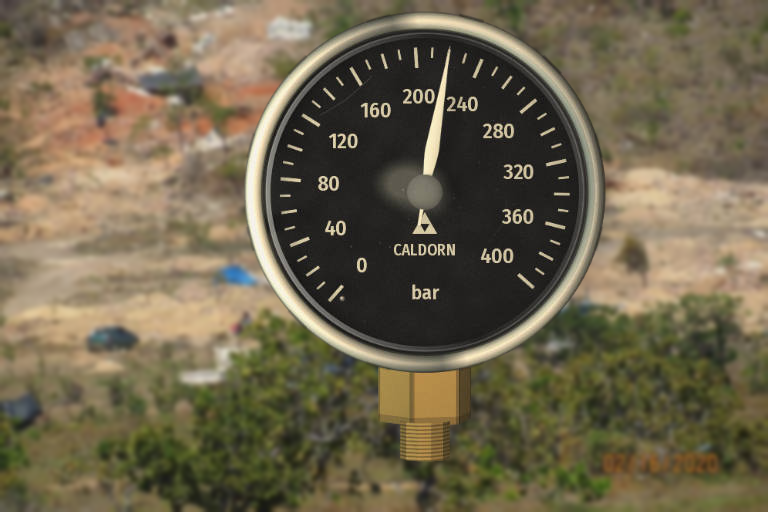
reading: 220,bar
